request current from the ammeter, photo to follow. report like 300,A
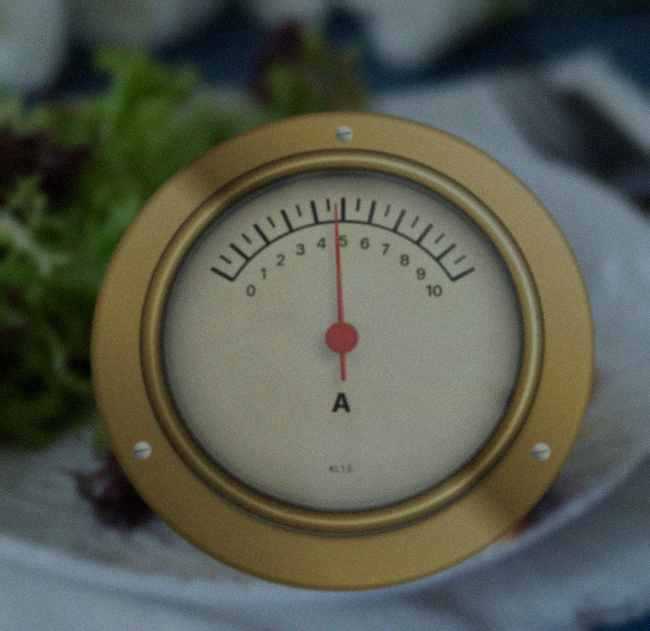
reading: 4.75,A
